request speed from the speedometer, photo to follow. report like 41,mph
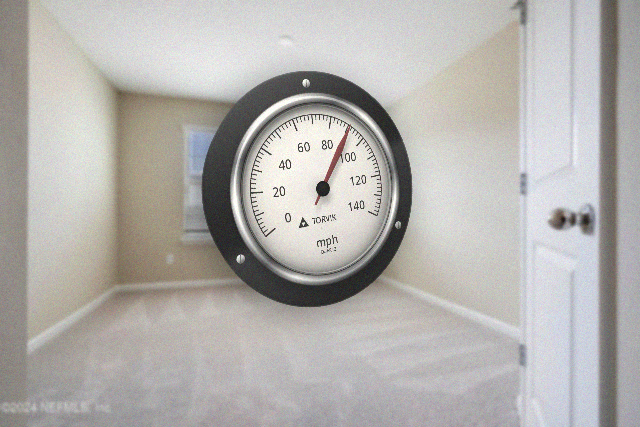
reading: 90,mph
